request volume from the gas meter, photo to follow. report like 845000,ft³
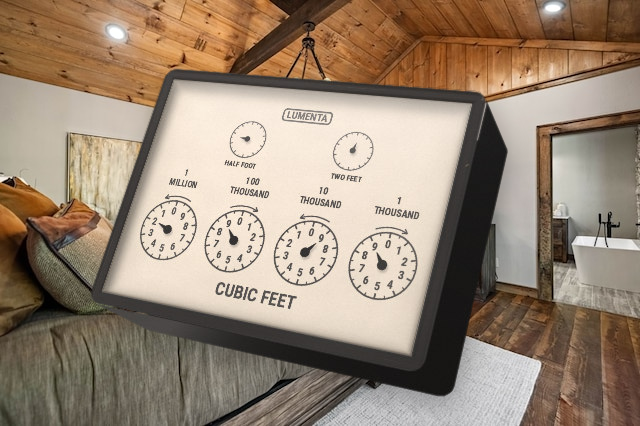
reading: 188900,ft³
